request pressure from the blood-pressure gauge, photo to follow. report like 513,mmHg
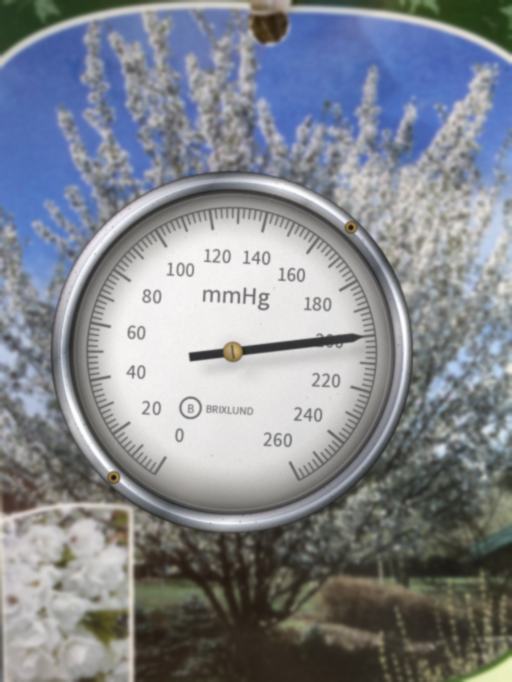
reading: 200,mmHg
